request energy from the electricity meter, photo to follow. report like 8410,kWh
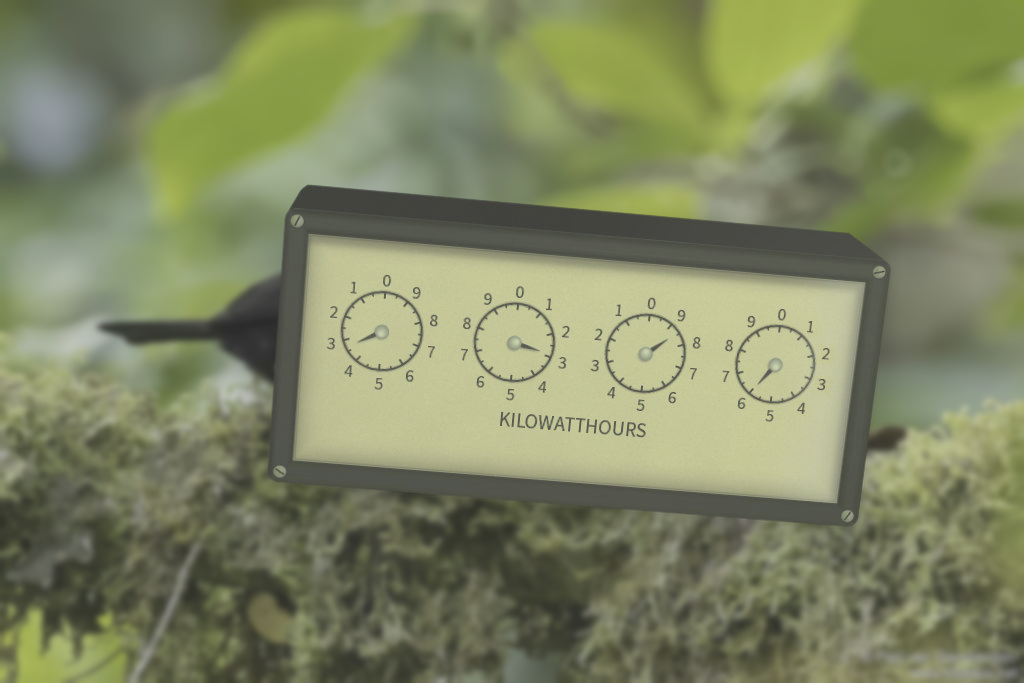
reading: 3286,kWh
